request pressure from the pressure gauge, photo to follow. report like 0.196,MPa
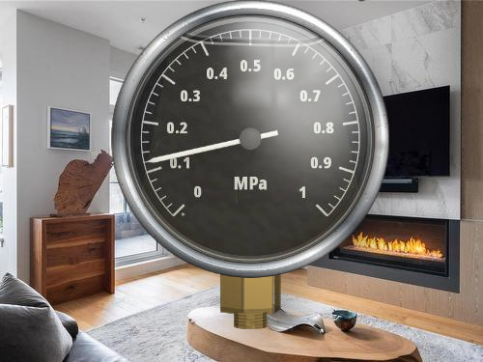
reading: 0.12,MPa
